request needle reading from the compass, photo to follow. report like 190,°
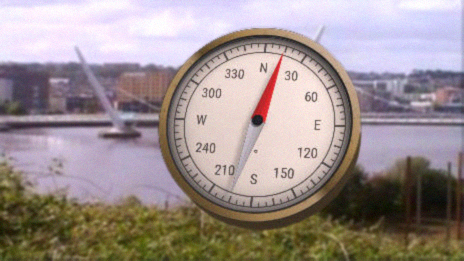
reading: 15,°
